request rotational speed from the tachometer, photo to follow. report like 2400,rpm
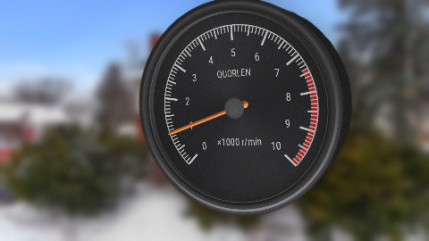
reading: 1000,rpm
